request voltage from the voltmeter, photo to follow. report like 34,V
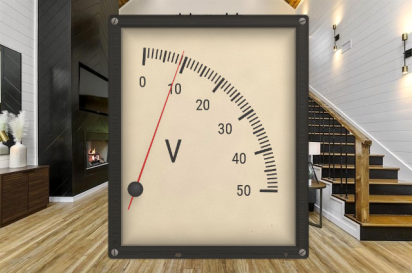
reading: 9,V
